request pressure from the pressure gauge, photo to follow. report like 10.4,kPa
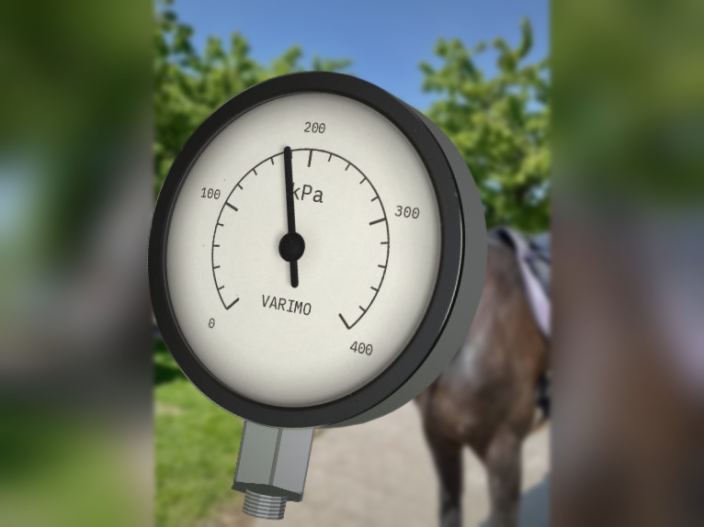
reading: 180,kPa
